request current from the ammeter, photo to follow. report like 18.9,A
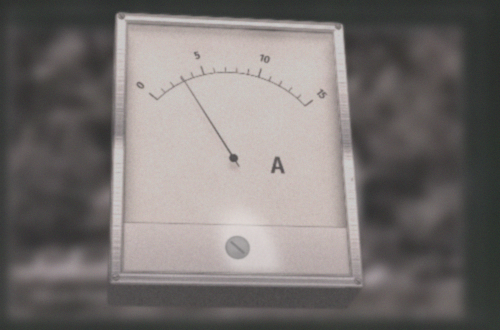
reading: 3,A
